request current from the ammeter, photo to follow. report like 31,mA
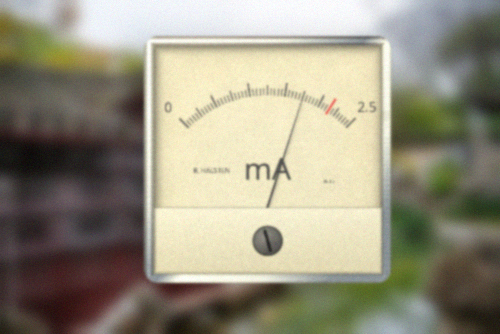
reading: 1.75,mA
